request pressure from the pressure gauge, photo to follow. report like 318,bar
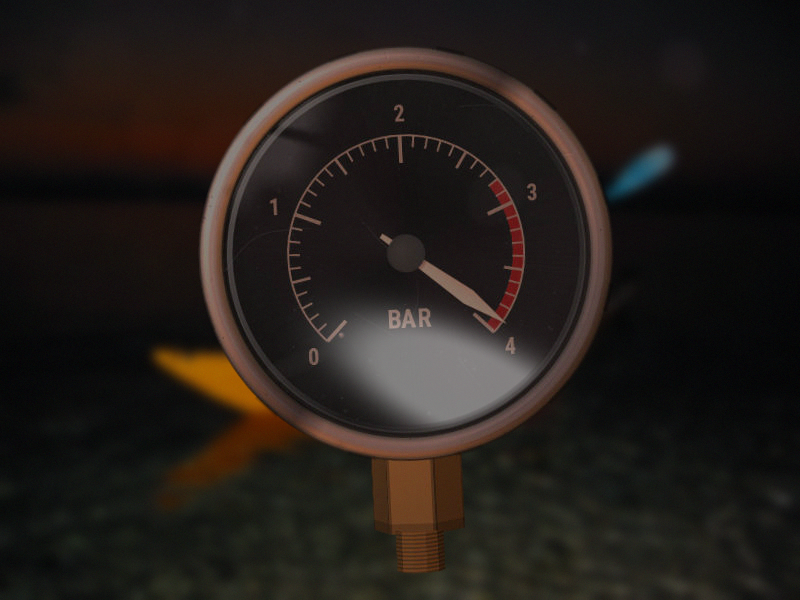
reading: 3.9,bar
